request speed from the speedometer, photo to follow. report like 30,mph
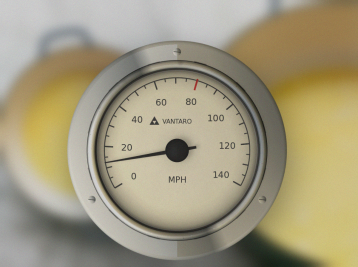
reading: 12.5,mph
